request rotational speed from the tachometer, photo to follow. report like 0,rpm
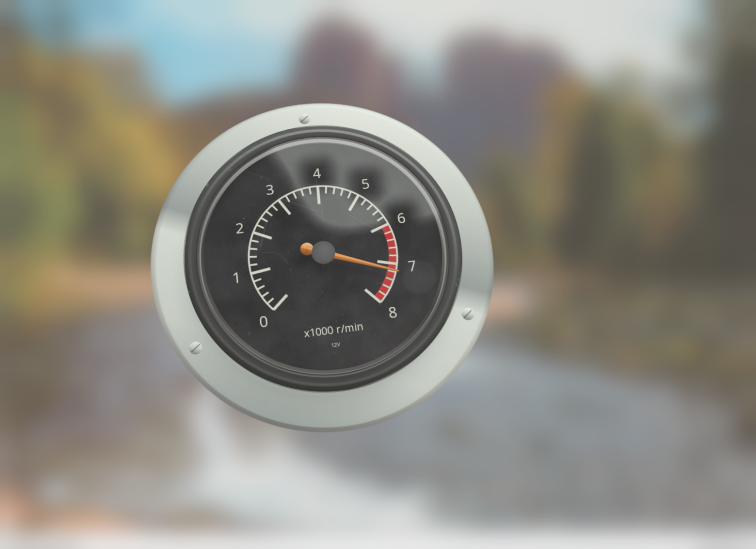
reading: 7200,rpm
